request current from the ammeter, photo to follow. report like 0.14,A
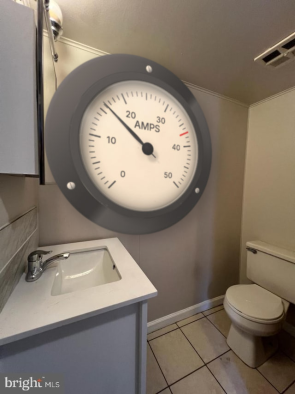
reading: 16,A
